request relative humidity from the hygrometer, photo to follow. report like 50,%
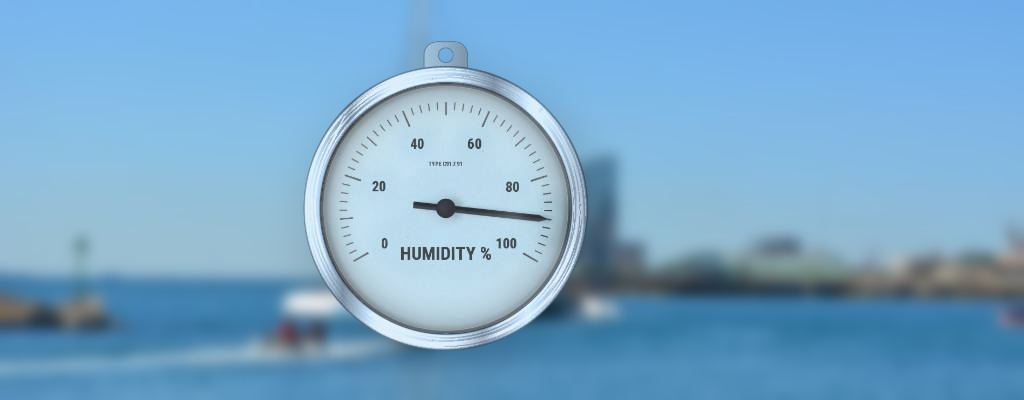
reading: 90,%
